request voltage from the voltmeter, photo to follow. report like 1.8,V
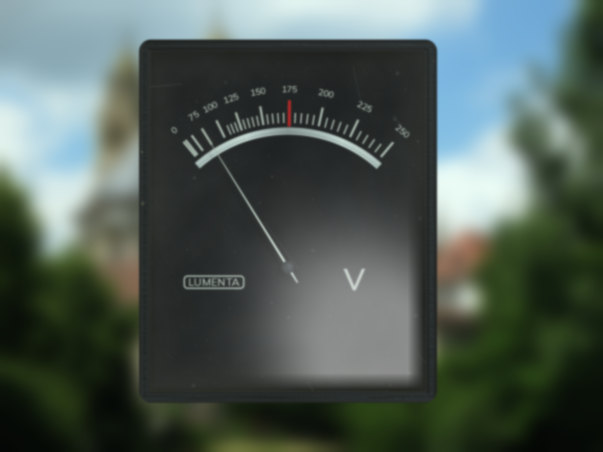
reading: 75,V
